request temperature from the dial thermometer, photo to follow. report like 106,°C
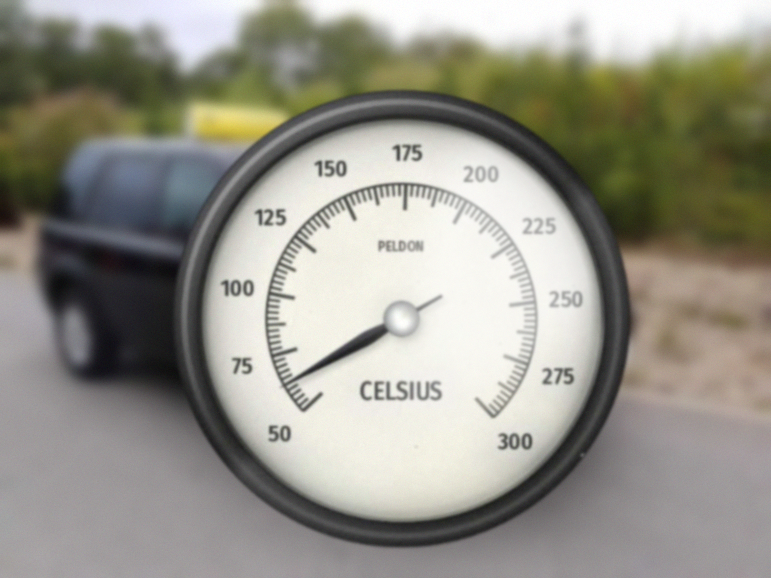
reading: 62.5,°C
